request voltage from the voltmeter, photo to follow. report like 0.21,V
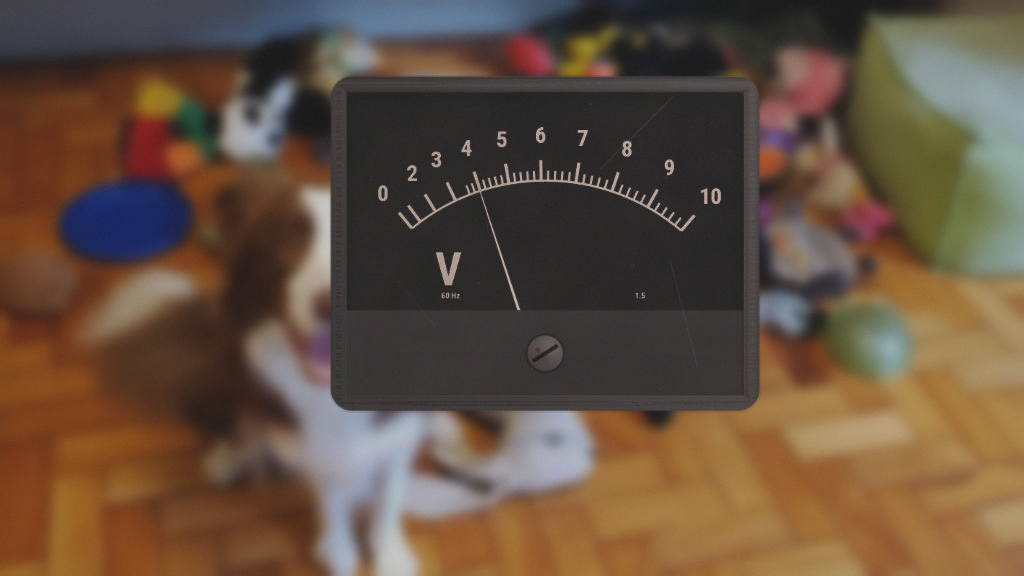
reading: 4,V
